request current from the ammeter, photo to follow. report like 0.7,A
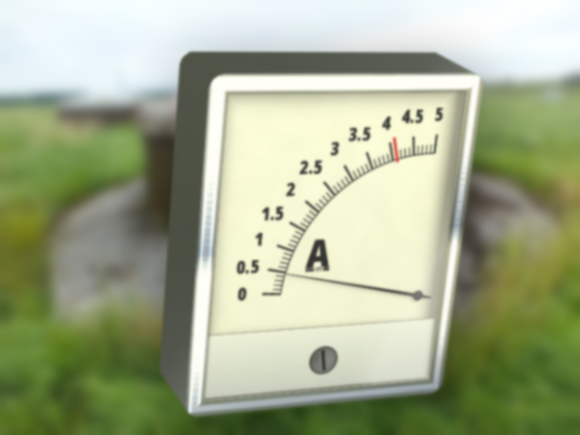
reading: 0.5,A
